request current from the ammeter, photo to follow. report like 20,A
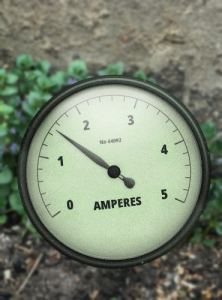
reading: 1.5,A
